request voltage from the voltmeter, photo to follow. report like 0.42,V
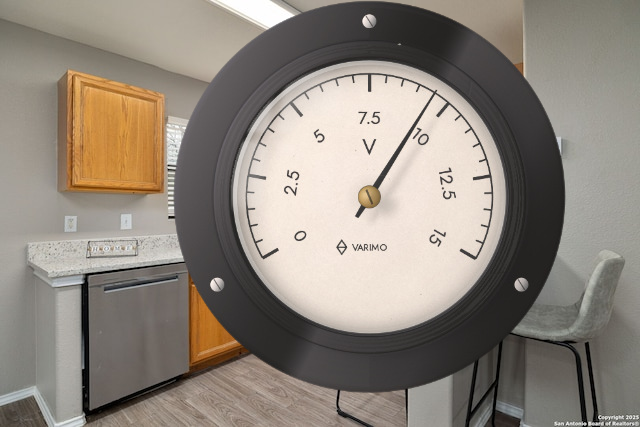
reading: 9.5,V
